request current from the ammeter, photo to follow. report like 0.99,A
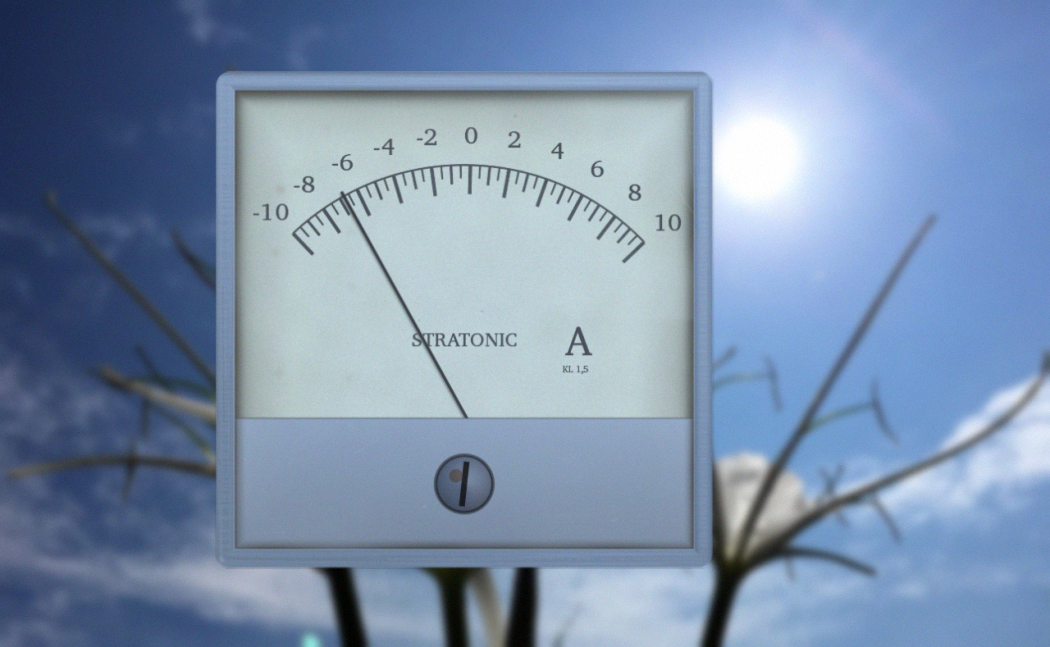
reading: -6.75,A
